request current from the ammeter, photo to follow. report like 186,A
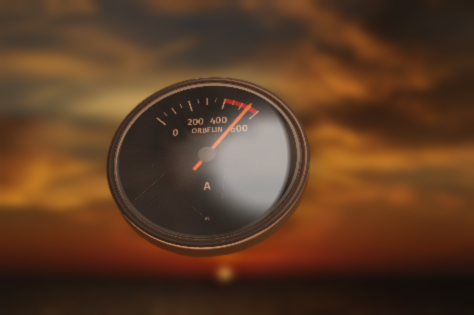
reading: 550,A
